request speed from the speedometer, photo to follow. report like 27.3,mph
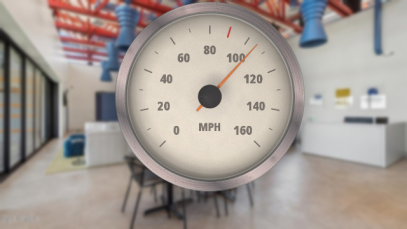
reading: 105,mph
